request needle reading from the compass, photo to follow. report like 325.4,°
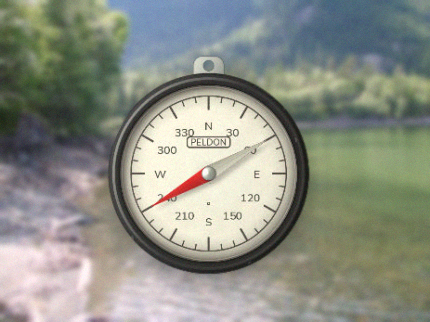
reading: 240,°
